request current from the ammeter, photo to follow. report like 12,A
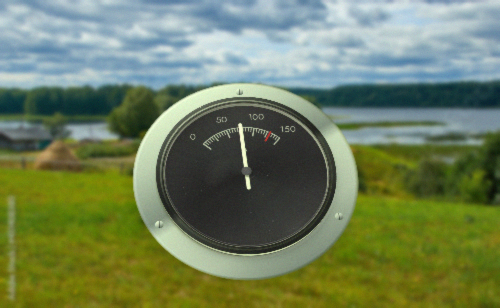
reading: 75,A
